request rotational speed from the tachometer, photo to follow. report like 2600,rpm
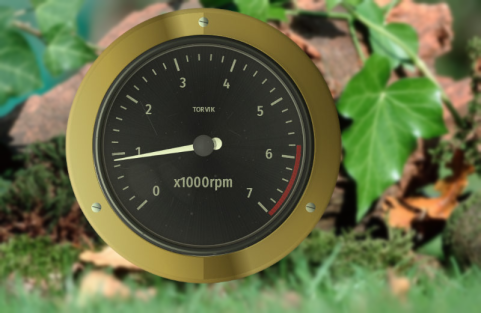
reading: 900,rpm
